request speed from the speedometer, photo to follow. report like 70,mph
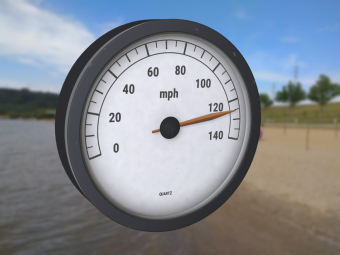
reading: 125,mph
